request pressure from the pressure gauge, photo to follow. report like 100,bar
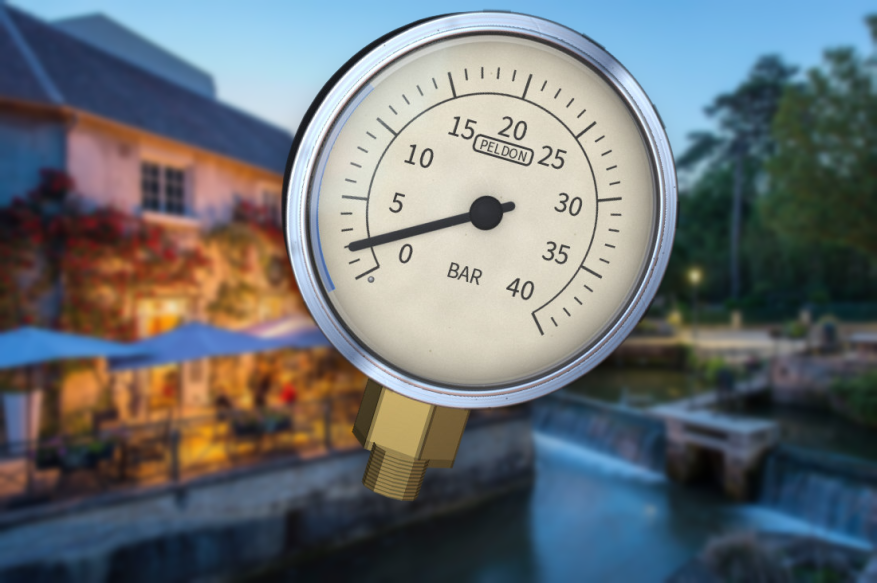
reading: 2,bar
